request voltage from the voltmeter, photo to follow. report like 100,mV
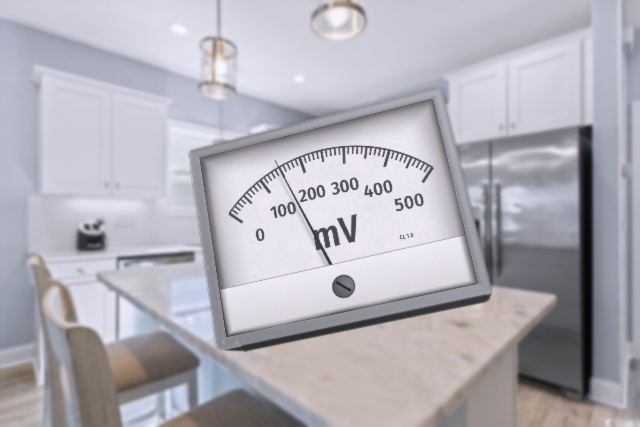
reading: 150,mV
